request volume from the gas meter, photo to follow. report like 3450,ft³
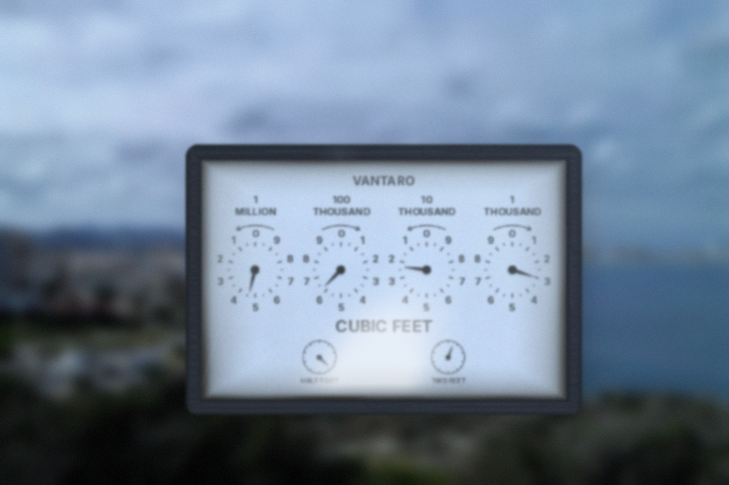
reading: 462300,ft³
